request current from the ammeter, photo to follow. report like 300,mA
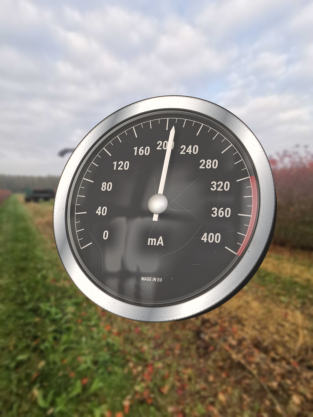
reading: 210,mA
